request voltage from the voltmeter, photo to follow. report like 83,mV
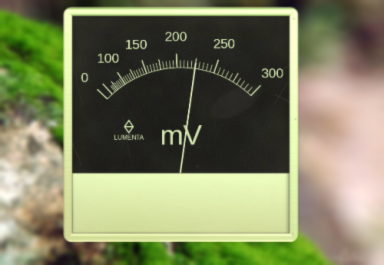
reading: 225,mV
